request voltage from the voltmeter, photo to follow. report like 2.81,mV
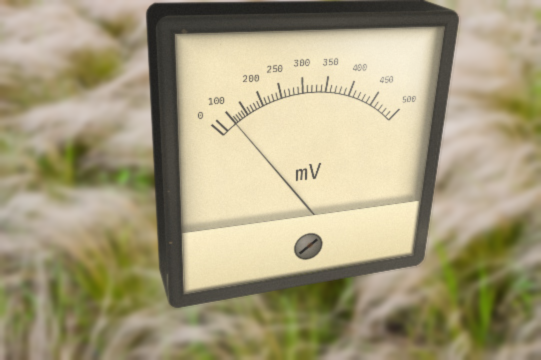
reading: 100,mV
